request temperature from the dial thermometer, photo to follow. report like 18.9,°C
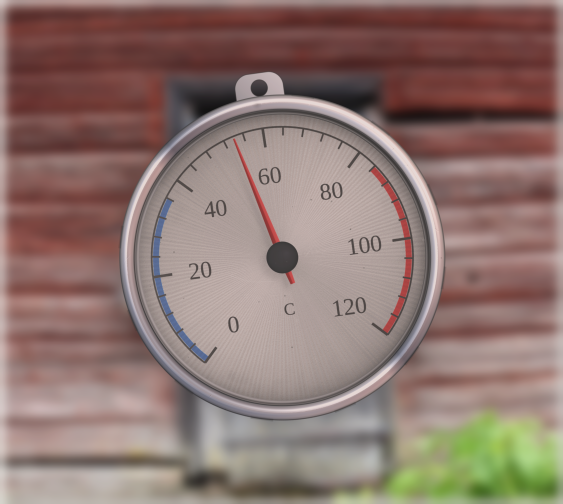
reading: 54,°C
